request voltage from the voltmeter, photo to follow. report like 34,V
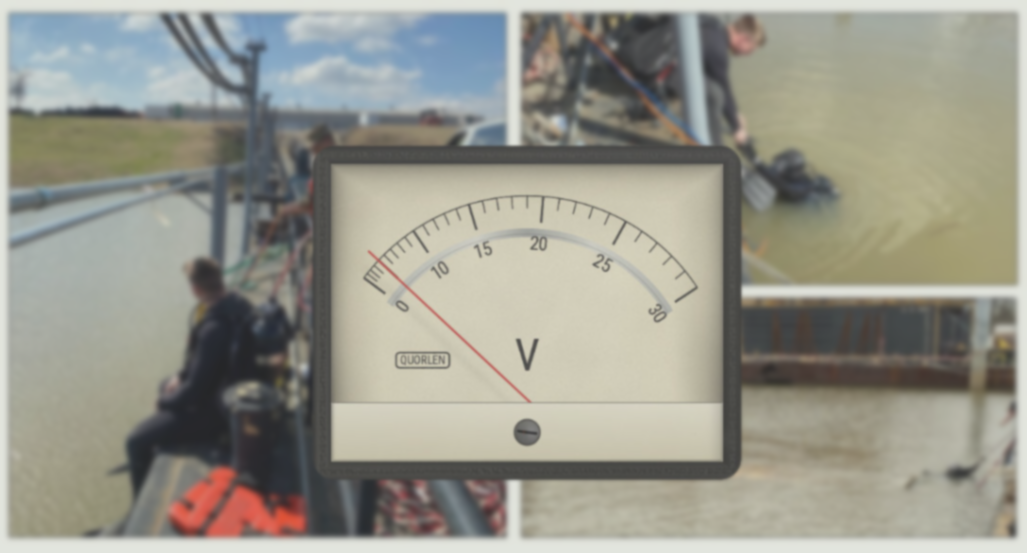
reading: 5,V
